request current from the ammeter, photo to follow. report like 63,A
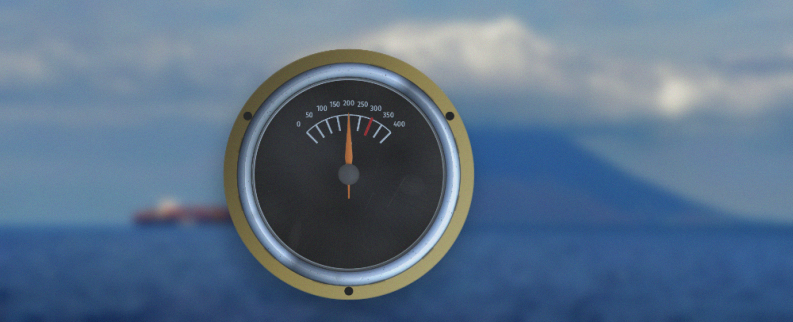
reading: 200,A
